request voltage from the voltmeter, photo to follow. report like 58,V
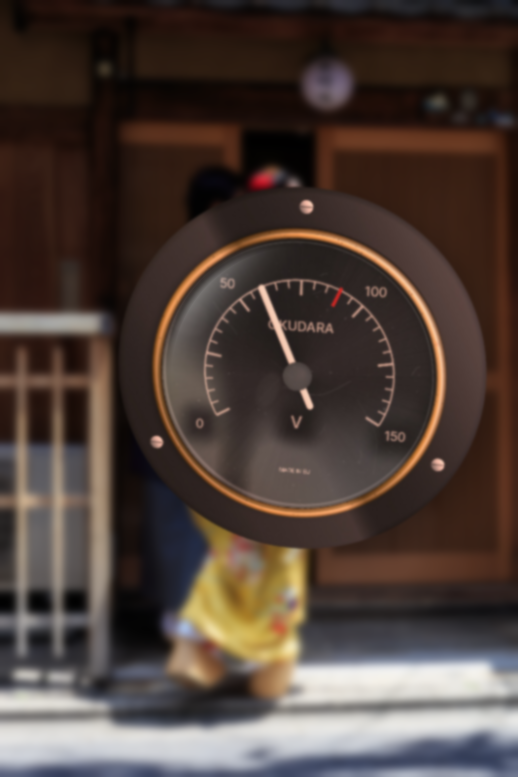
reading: 60,V
